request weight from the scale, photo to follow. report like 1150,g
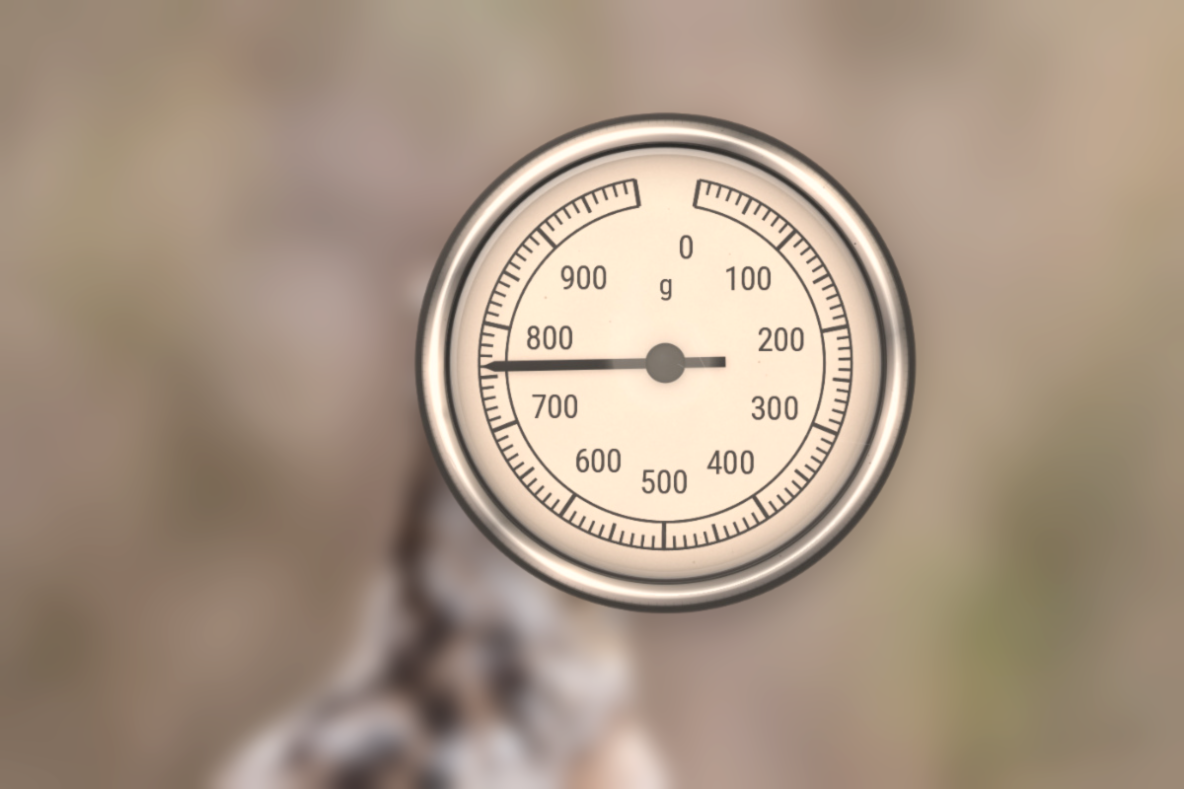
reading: 760,g
